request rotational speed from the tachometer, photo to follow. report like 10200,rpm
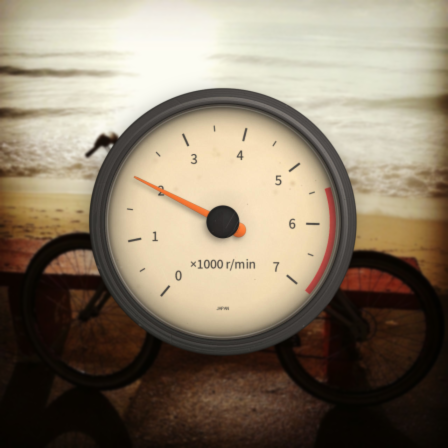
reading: 2000,rpm
